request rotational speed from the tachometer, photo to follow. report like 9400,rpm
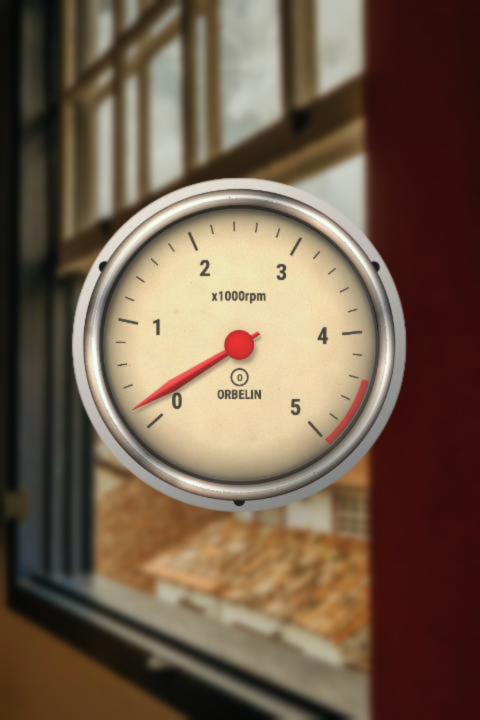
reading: 200,rpm
